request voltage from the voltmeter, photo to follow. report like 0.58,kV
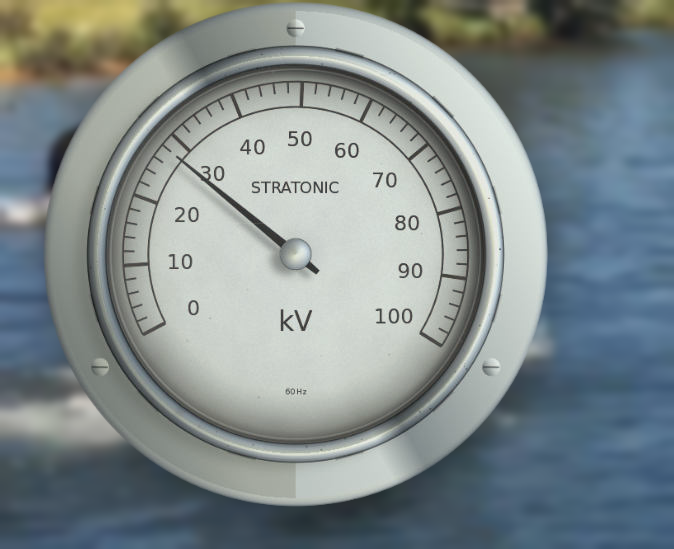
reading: 28,kV
